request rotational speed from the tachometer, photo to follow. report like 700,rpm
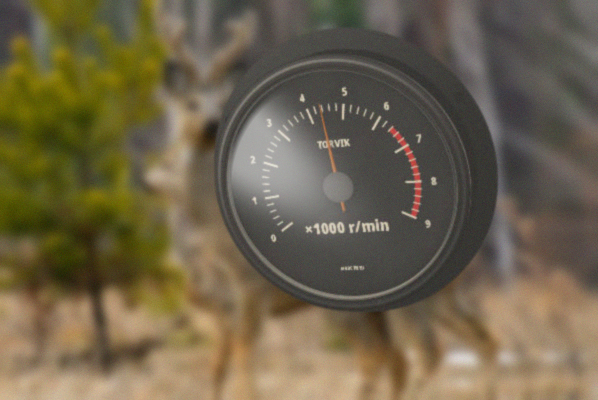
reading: 4400,rpm
